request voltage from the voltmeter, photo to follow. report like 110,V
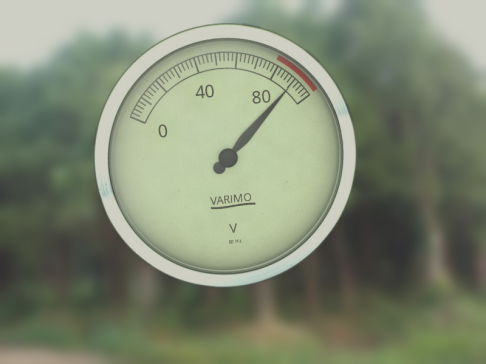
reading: 90,V
